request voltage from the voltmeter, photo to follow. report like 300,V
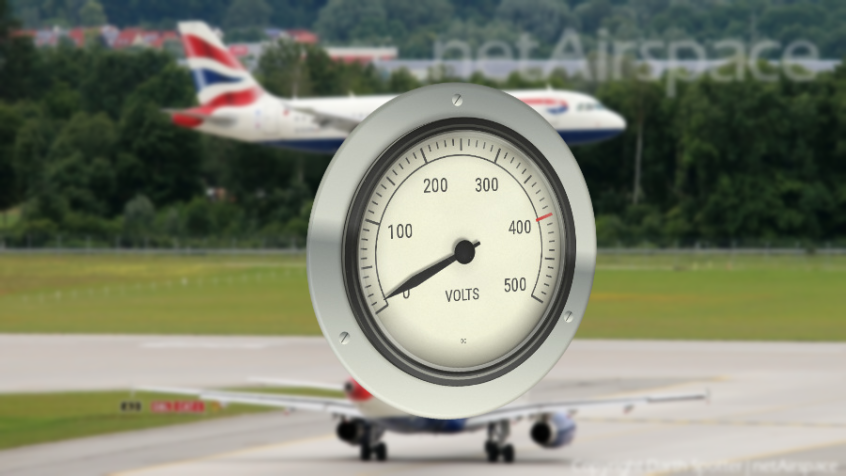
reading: 10,V
